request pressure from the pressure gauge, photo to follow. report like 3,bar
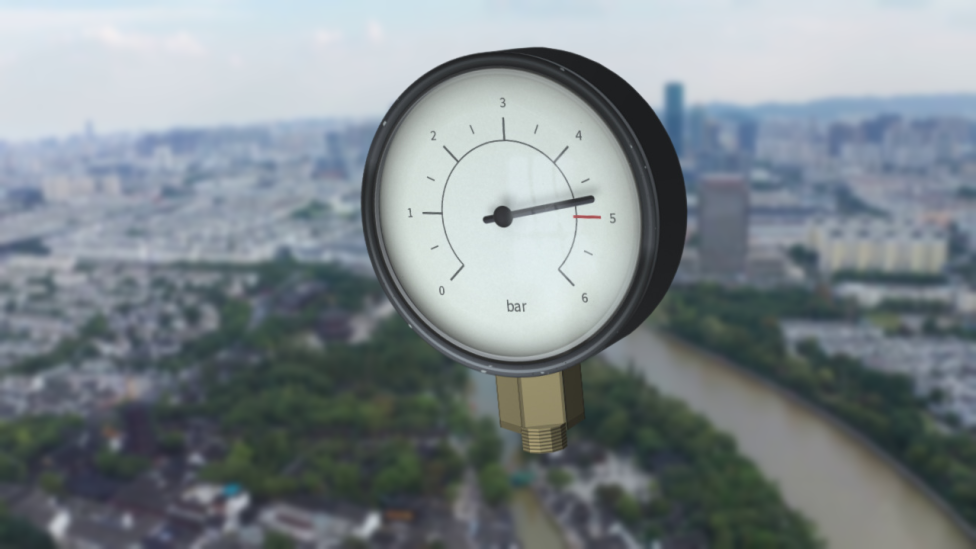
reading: 4.75,bar
